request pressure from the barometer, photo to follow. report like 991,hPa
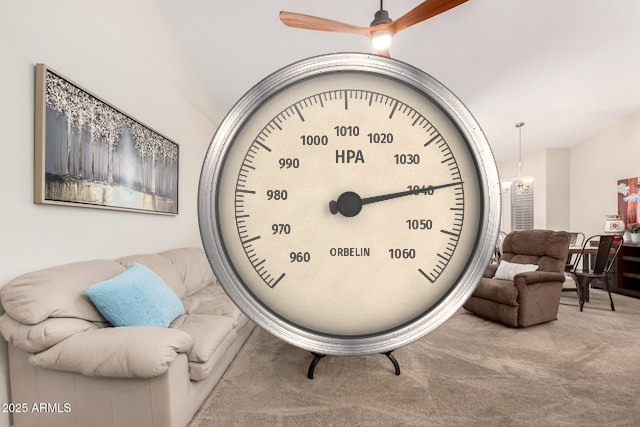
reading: 1040,hPa
